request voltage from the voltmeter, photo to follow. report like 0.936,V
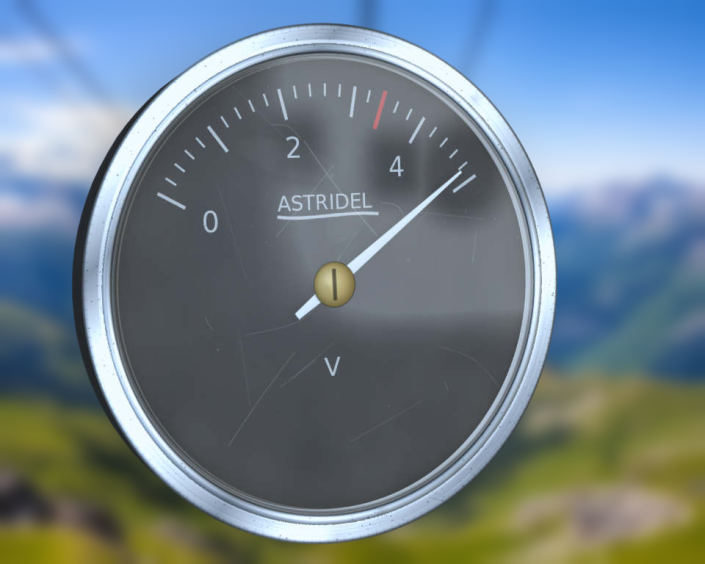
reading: 4.8,V
